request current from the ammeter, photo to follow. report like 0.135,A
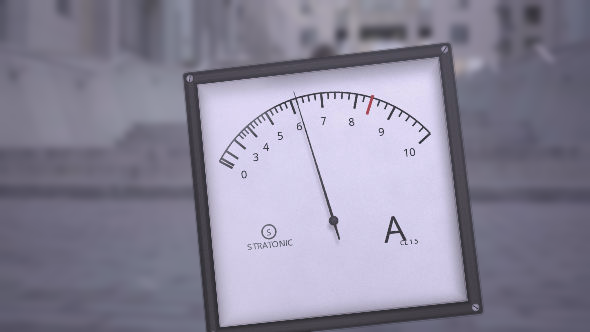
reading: 6.2,A
